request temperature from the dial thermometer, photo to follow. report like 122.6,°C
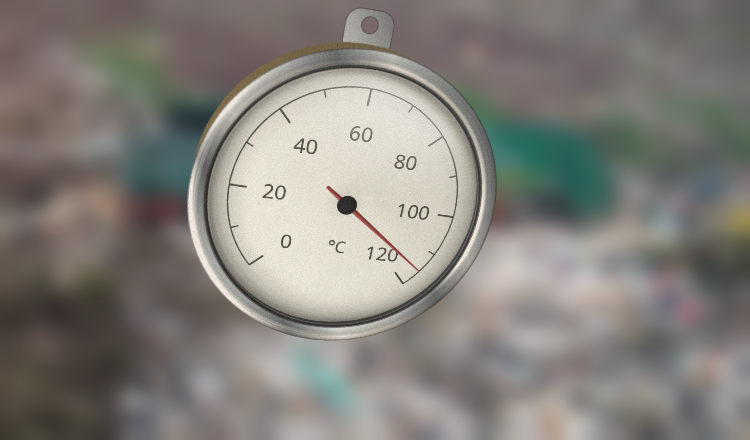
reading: 115,°C
